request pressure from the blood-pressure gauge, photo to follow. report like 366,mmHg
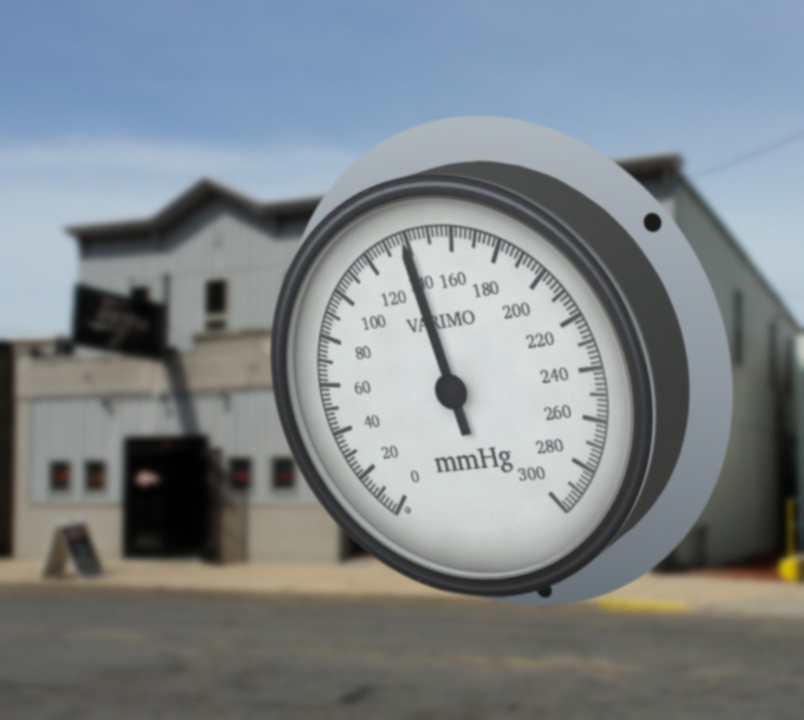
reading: 140,mmHg
